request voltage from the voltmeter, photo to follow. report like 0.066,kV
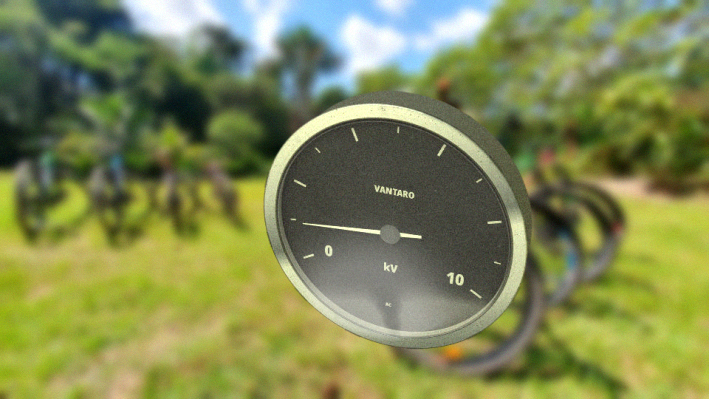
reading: 1,kV
